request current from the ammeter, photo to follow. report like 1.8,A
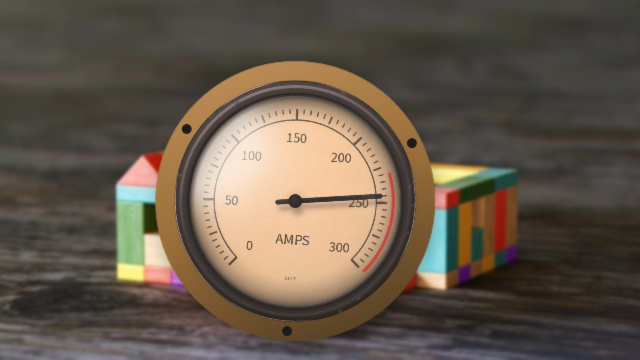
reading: 245,A
